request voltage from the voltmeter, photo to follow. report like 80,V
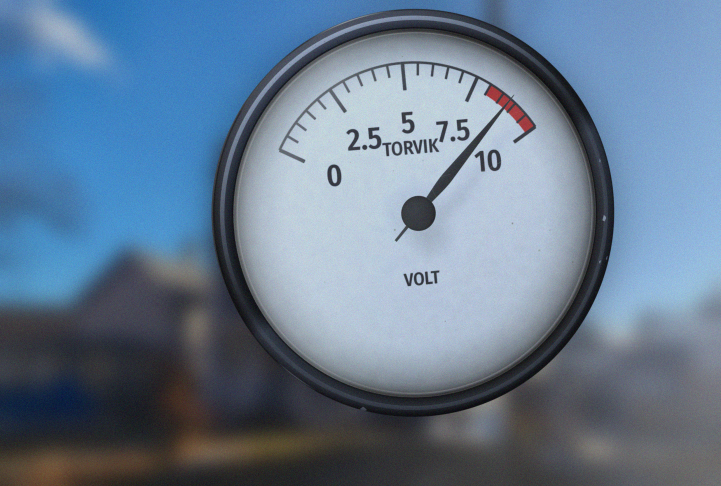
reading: 8.75,V
